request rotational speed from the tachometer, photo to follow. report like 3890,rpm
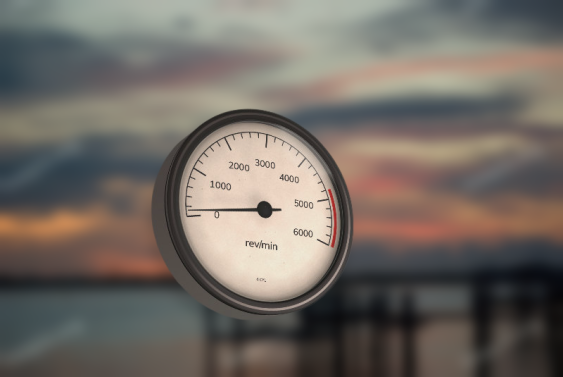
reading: 100,rpm
